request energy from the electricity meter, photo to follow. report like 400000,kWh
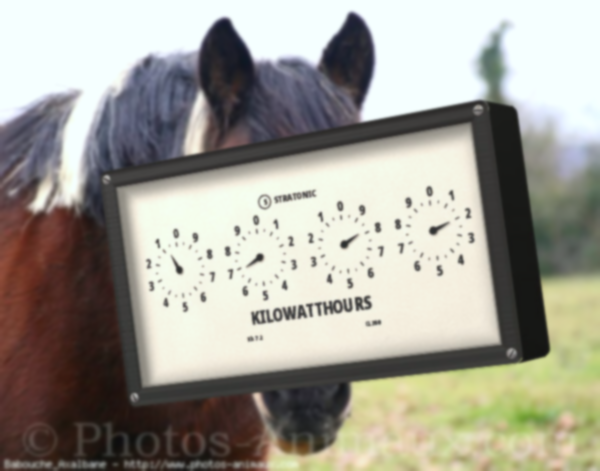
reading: 682,kWh
